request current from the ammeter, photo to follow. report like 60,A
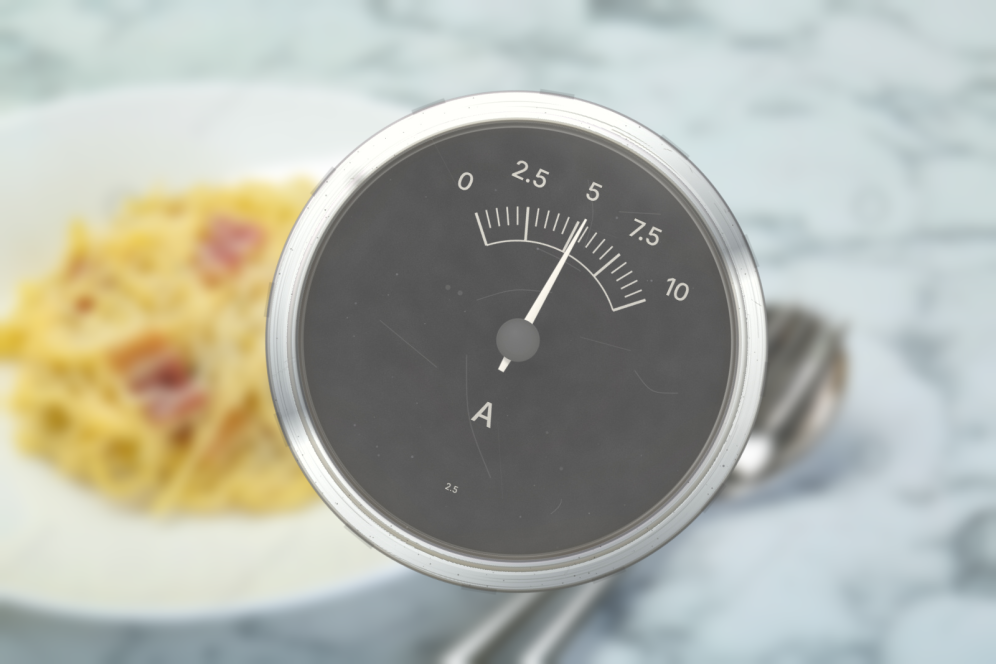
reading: 5.25,A
